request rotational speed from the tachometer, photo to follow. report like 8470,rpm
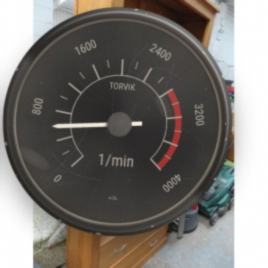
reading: 600,rpm
